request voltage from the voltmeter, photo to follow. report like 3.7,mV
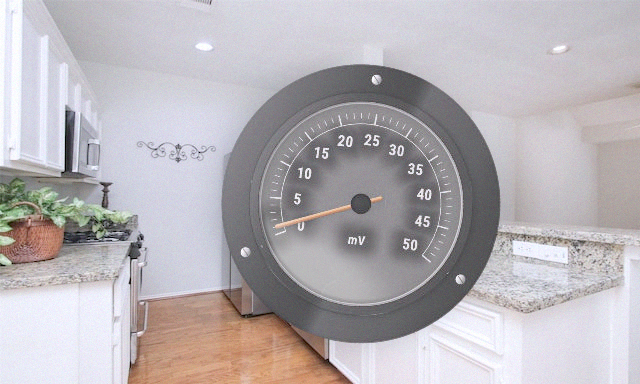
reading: 1,mV
